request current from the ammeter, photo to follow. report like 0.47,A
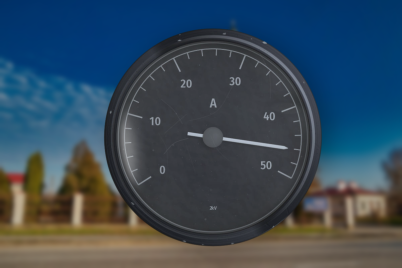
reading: 46,A
